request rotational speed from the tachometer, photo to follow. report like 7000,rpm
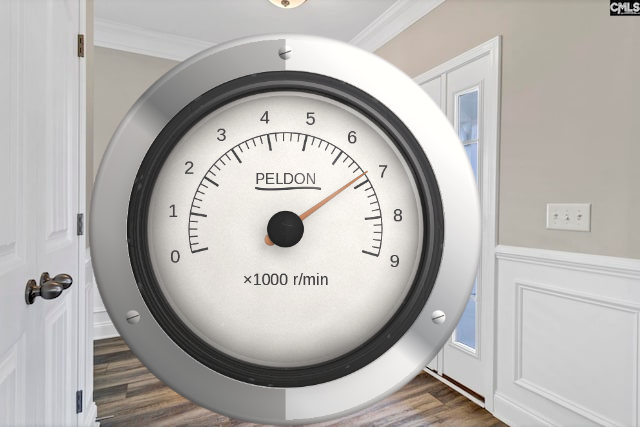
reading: 6800,rpm
